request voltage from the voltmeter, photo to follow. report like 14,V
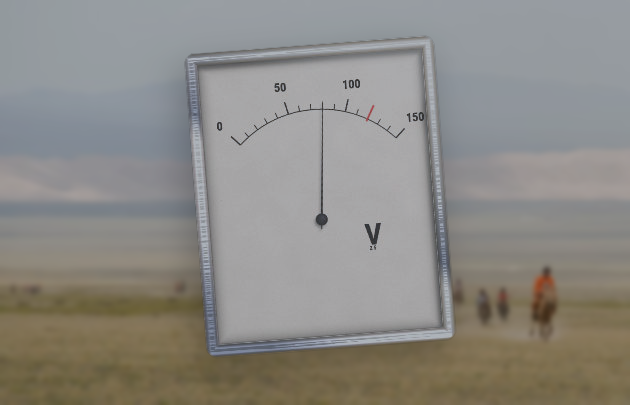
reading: 80,V
